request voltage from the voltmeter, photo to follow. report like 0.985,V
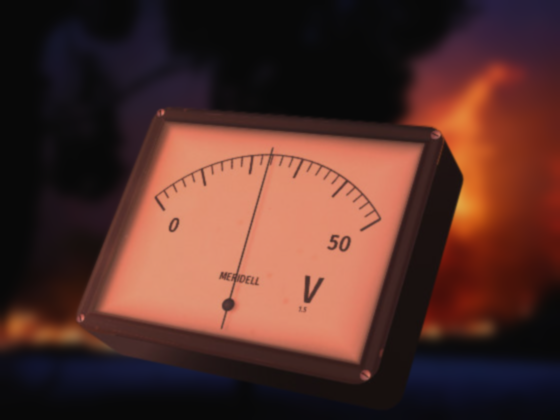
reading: 24,V
